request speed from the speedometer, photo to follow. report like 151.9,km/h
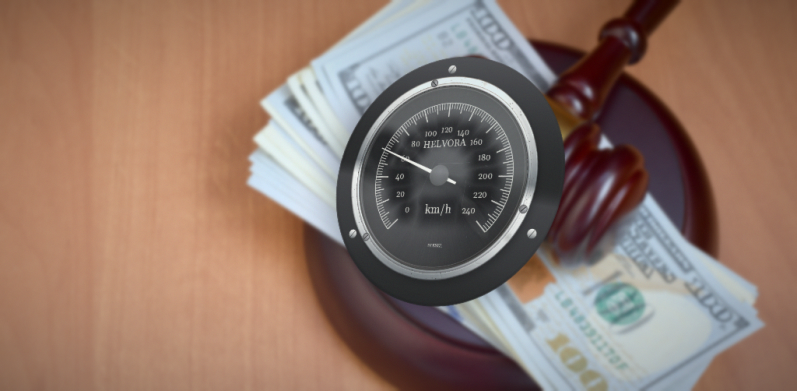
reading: 60,km/h
